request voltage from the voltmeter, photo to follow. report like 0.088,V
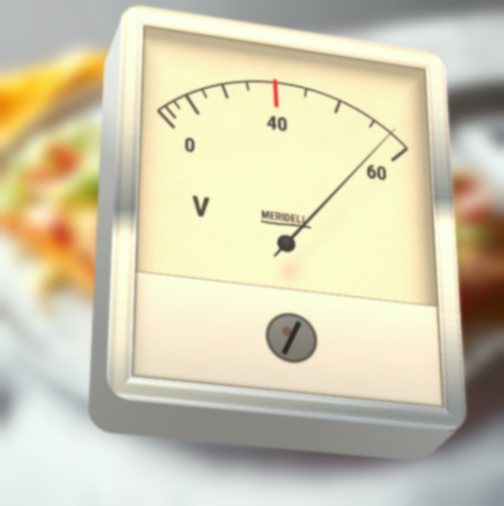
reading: 57.5,V
